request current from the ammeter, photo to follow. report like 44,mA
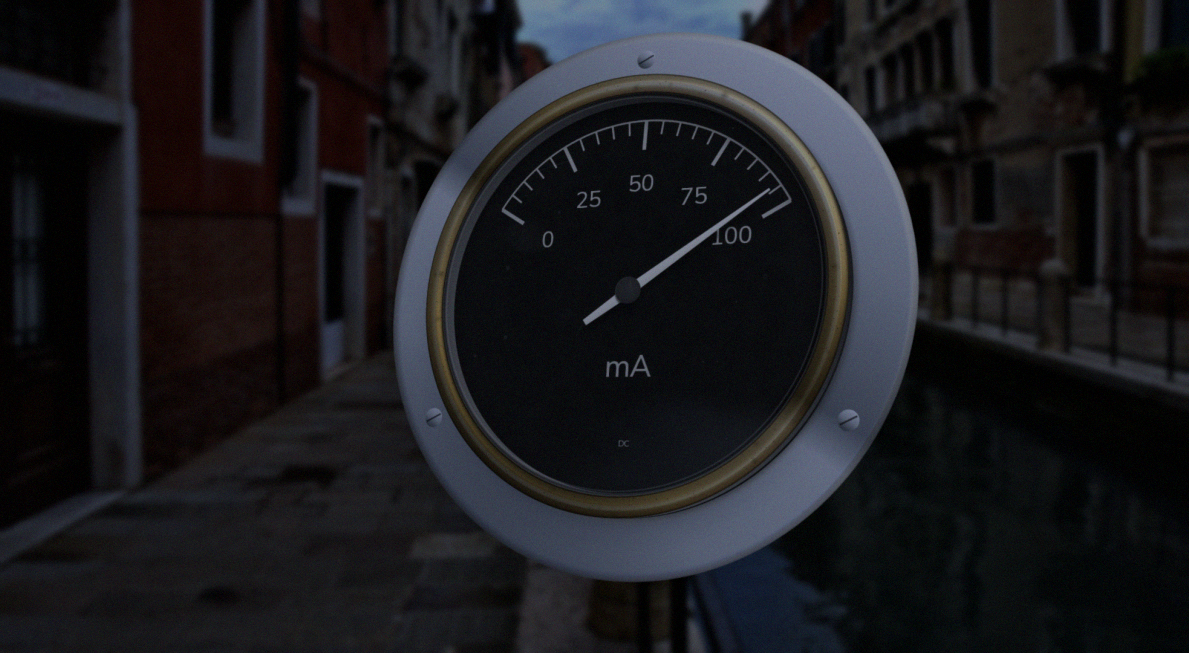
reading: 95,mA
